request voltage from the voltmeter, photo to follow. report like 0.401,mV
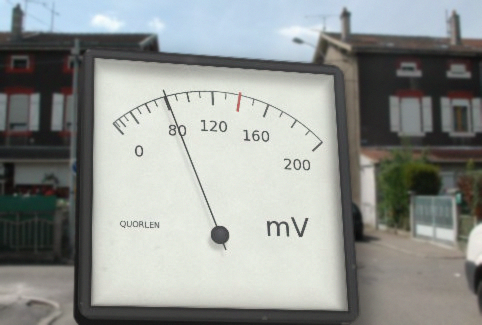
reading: 80,mV
